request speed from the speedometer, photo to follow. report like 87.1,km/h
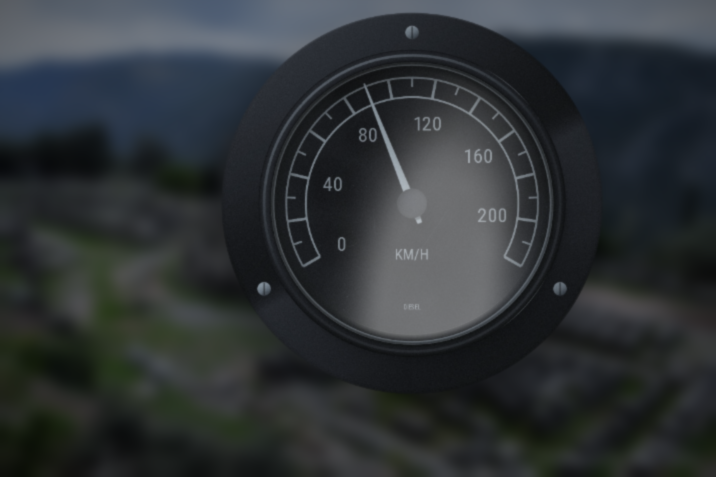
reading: 90,km/h
